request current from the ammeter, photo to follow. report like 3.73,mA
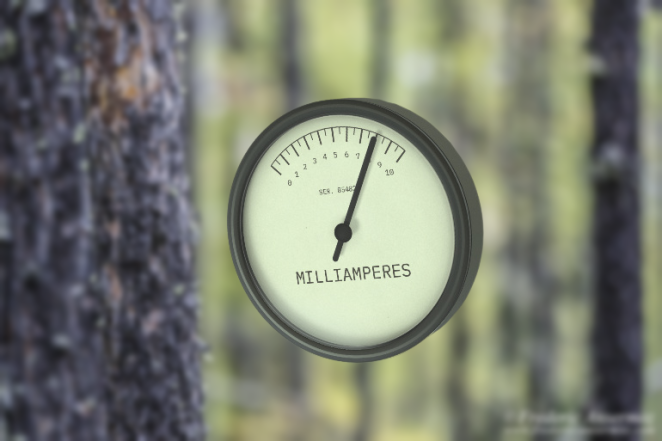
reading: 8,mA
